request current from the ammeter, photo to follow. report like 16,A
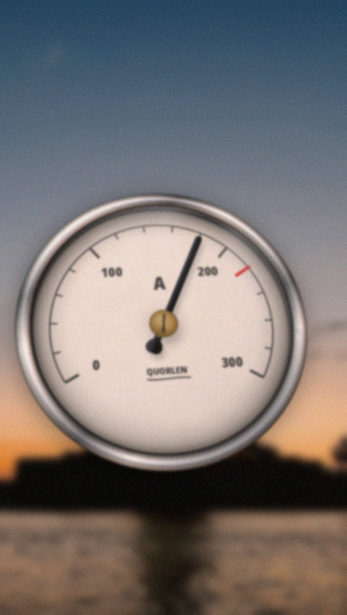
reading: 180,A
